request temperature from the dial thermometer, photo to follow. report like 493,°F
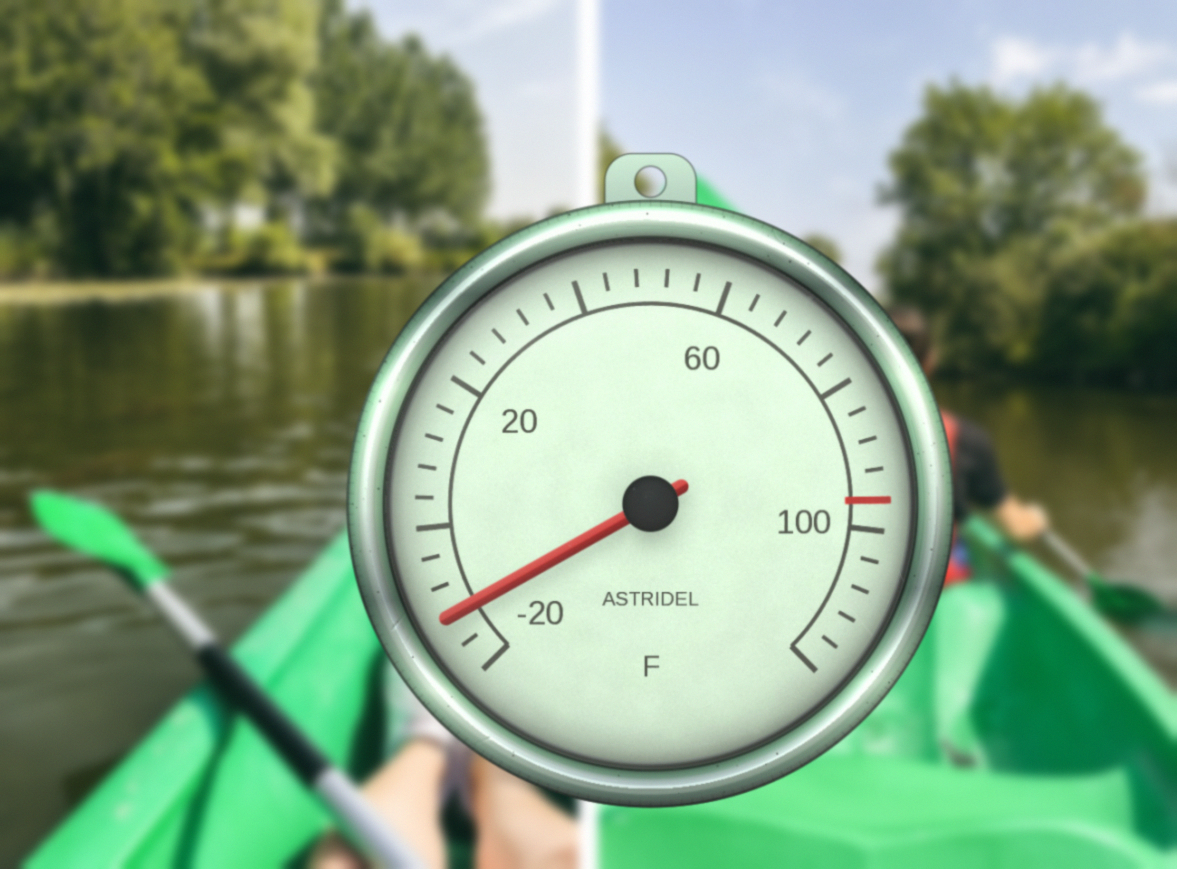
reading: -12,°F
